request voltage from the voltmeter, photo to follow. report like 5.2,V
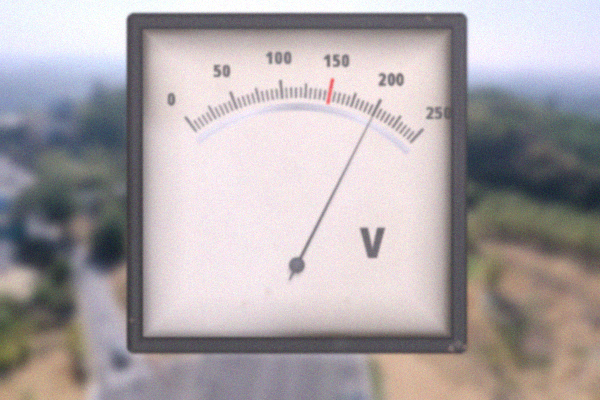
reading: 200,V
